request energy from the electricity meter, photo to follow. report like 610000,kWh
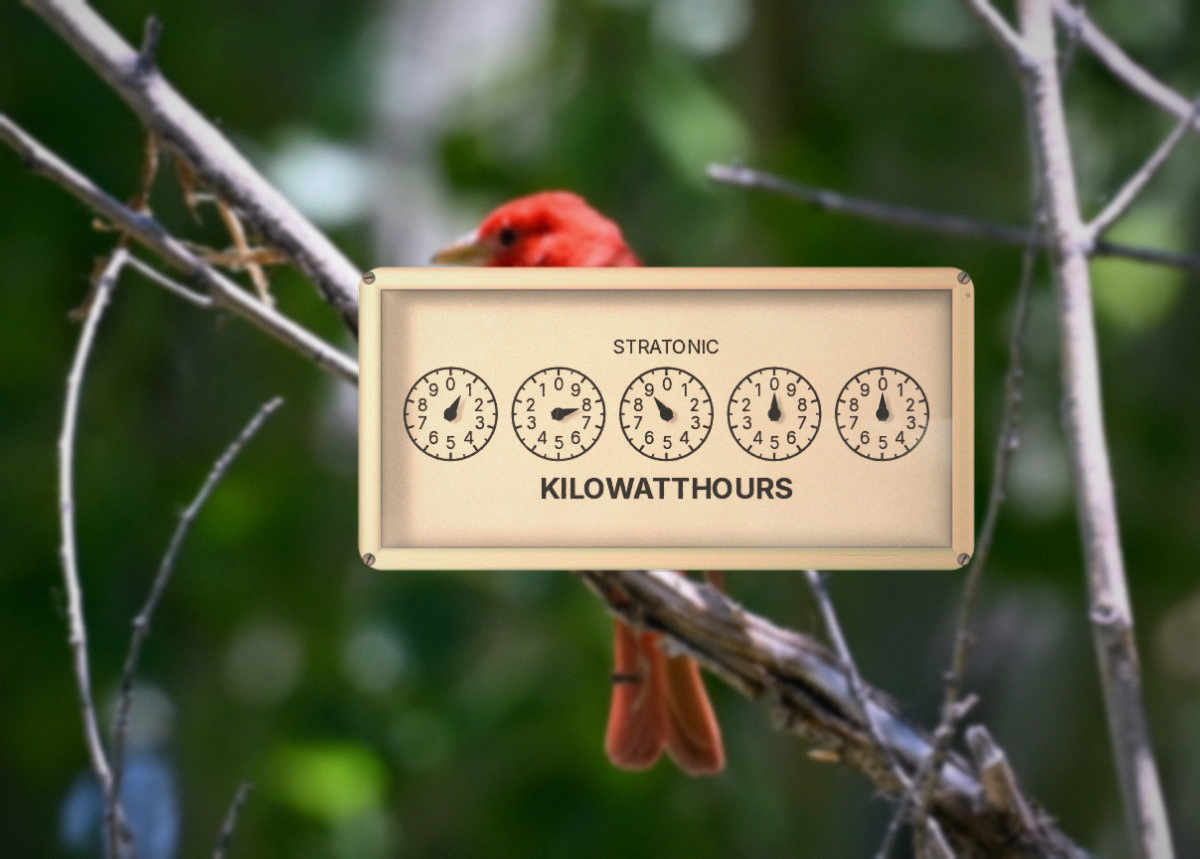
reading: 7900,kWh
